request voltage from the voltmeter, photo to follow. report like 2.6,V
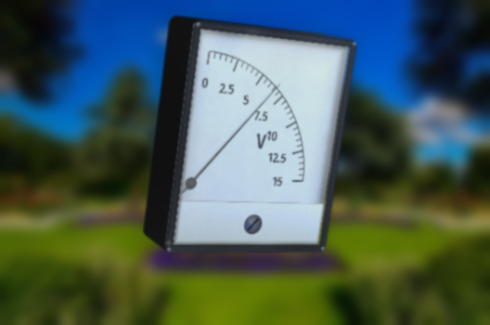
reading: 6.5,V
